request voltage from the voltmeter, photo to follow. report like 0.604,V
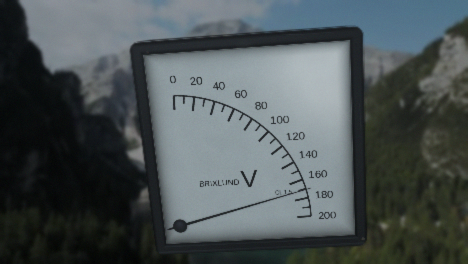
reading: 170,V
